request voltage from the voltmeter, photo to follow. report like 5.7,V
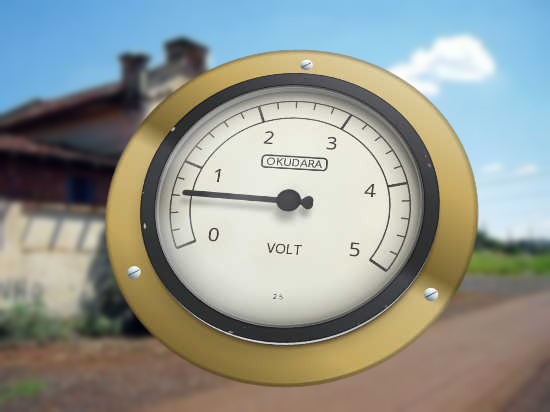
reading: 0.6,V
